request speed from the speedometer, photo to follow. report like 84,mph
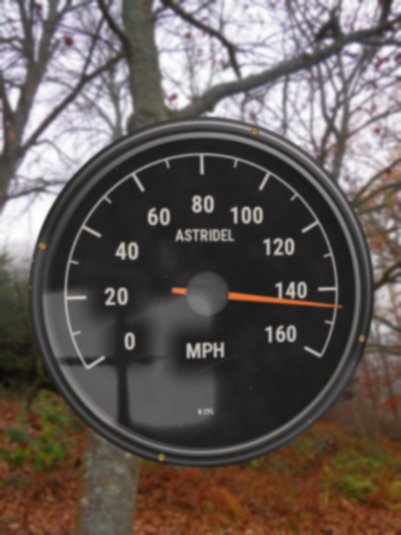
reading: 145,mph
